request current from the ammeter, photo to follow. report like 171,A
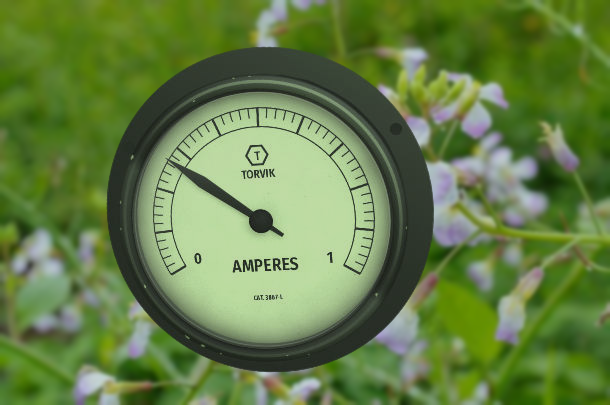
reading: 0.27,A
